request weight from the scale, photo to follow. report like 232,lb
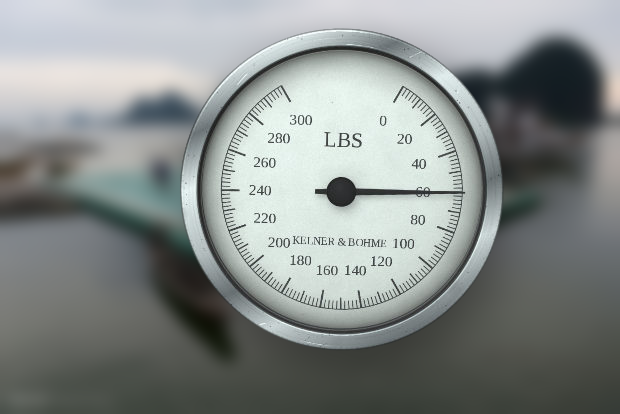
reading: 60,lb
